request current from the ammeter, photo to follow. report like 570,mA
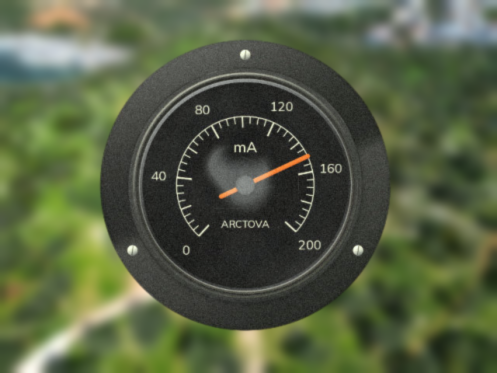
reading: 150,mA
